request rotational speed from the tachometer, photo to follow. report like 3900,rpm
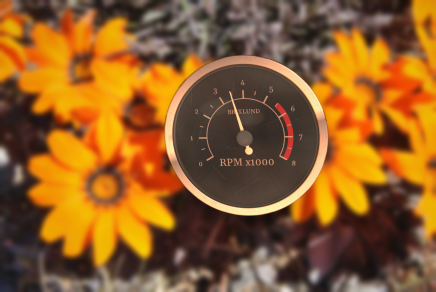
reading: 3500,rpm
